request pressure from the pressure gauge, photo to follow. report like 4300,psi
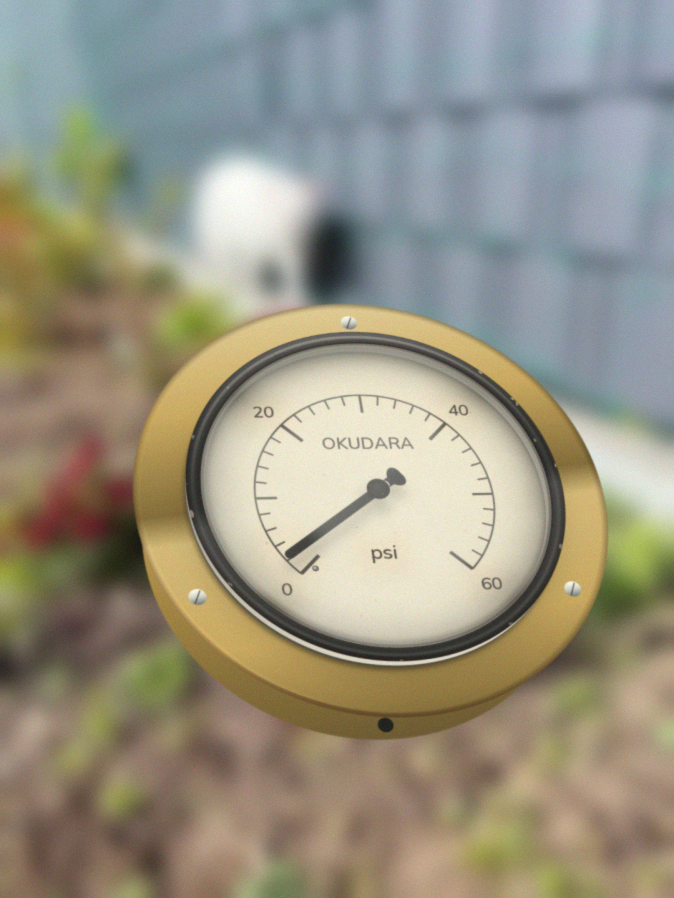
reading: 2,psi
